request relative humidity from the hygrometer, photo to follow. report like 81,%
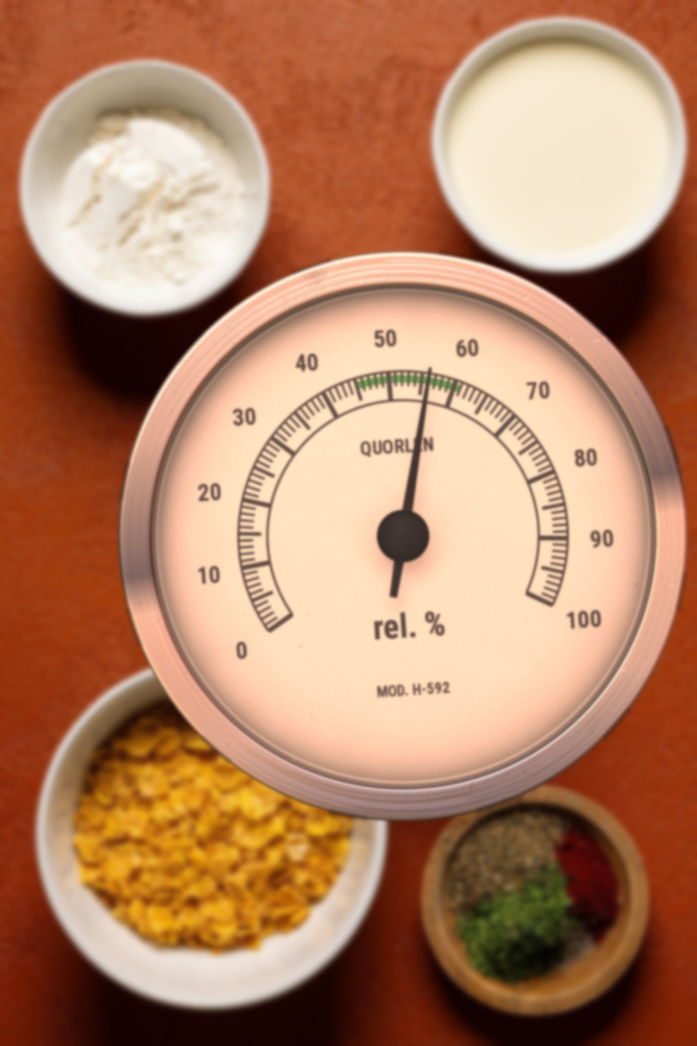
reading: 56,%
